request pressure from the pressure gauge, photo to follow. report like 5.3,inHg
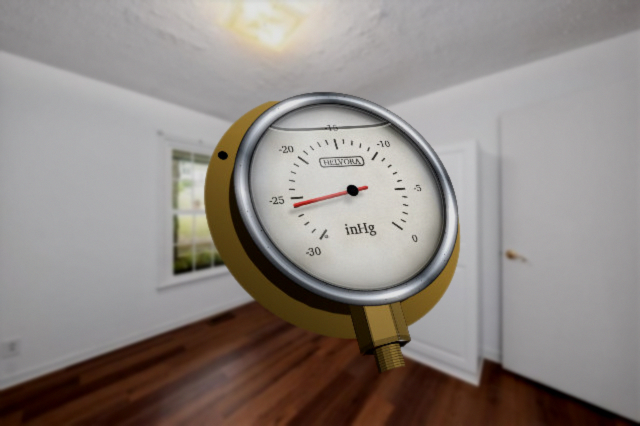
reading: -26,inHg
